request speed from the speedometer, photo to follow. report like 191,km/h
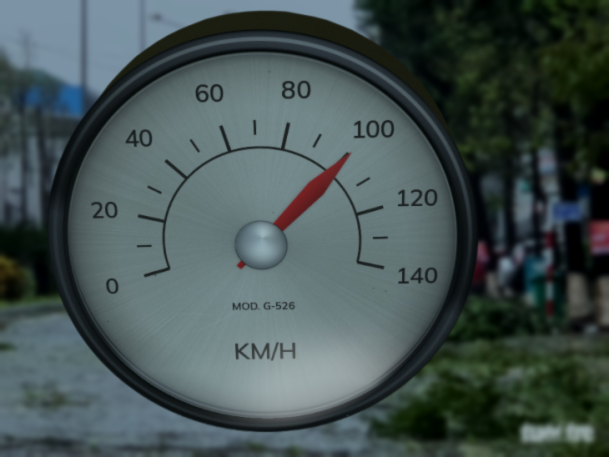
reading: 100,km/h
